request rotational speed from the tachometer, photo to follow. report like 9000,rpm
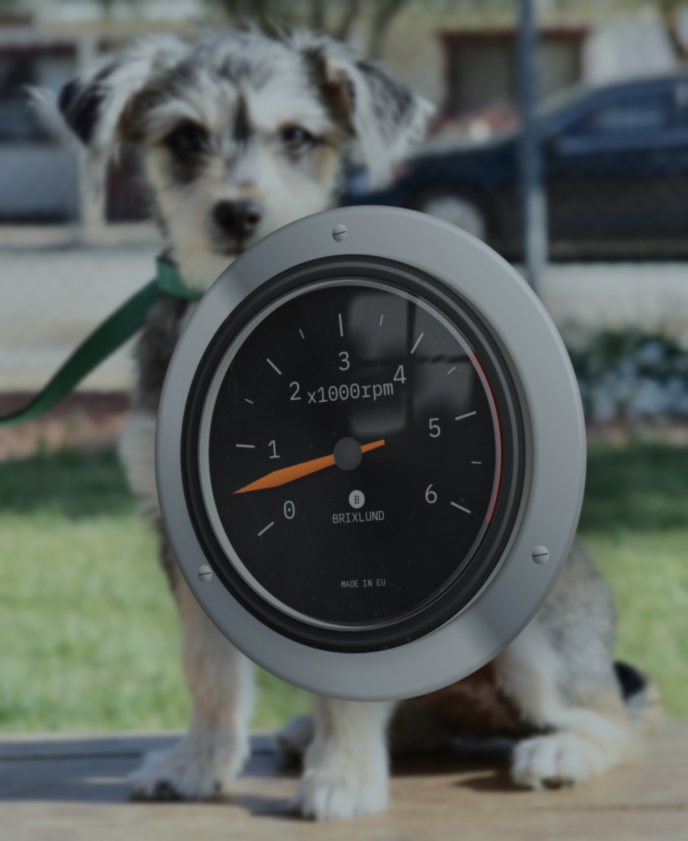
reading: 500,rpm
